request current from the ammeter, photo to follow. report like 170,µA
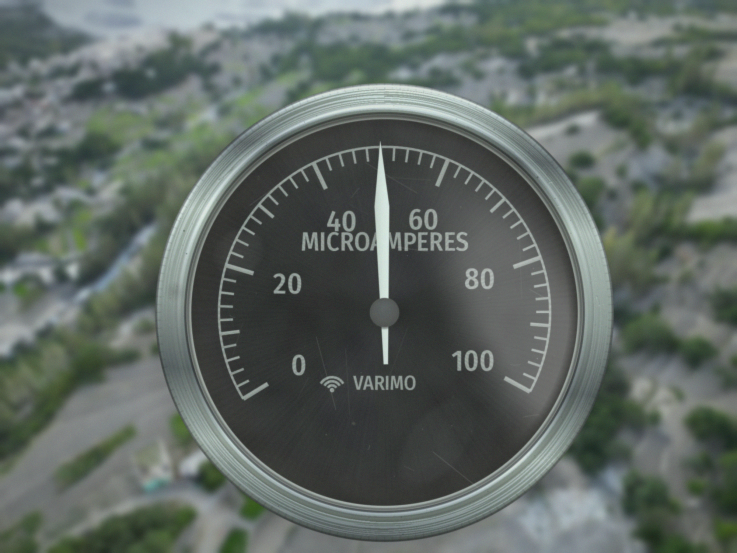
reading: 50,µA
